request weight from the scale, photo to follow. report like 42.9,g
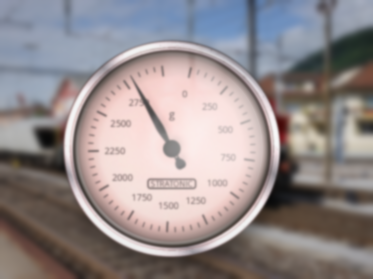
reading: 2800,g
